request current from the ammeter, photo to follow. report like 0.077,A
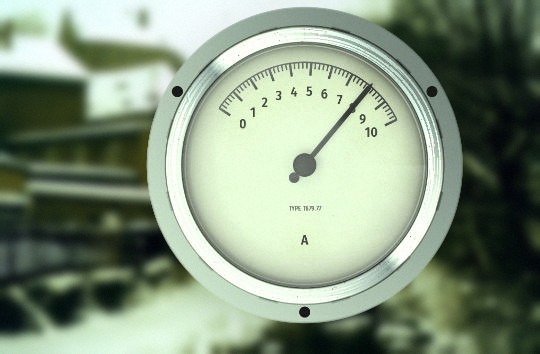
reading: 8,A
